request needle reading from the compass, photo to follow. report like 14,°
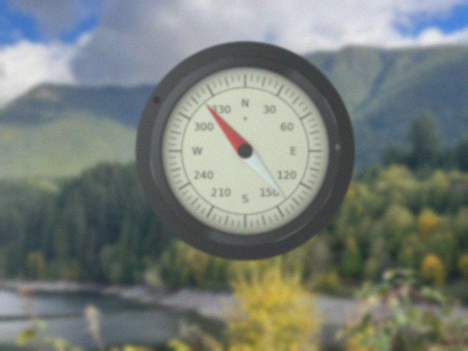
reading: 320,°
